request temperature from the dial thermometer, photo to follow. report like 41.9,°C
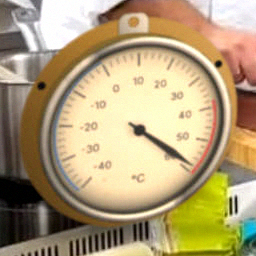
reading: 58,°C
